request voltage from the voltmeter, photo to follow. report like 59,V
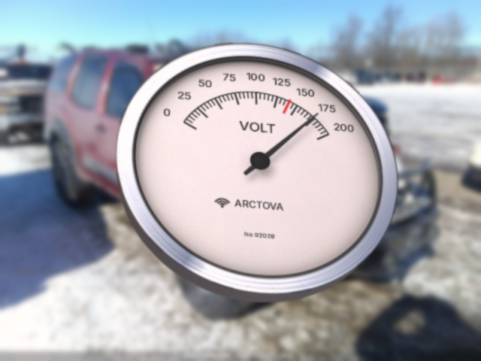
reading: 175,V
